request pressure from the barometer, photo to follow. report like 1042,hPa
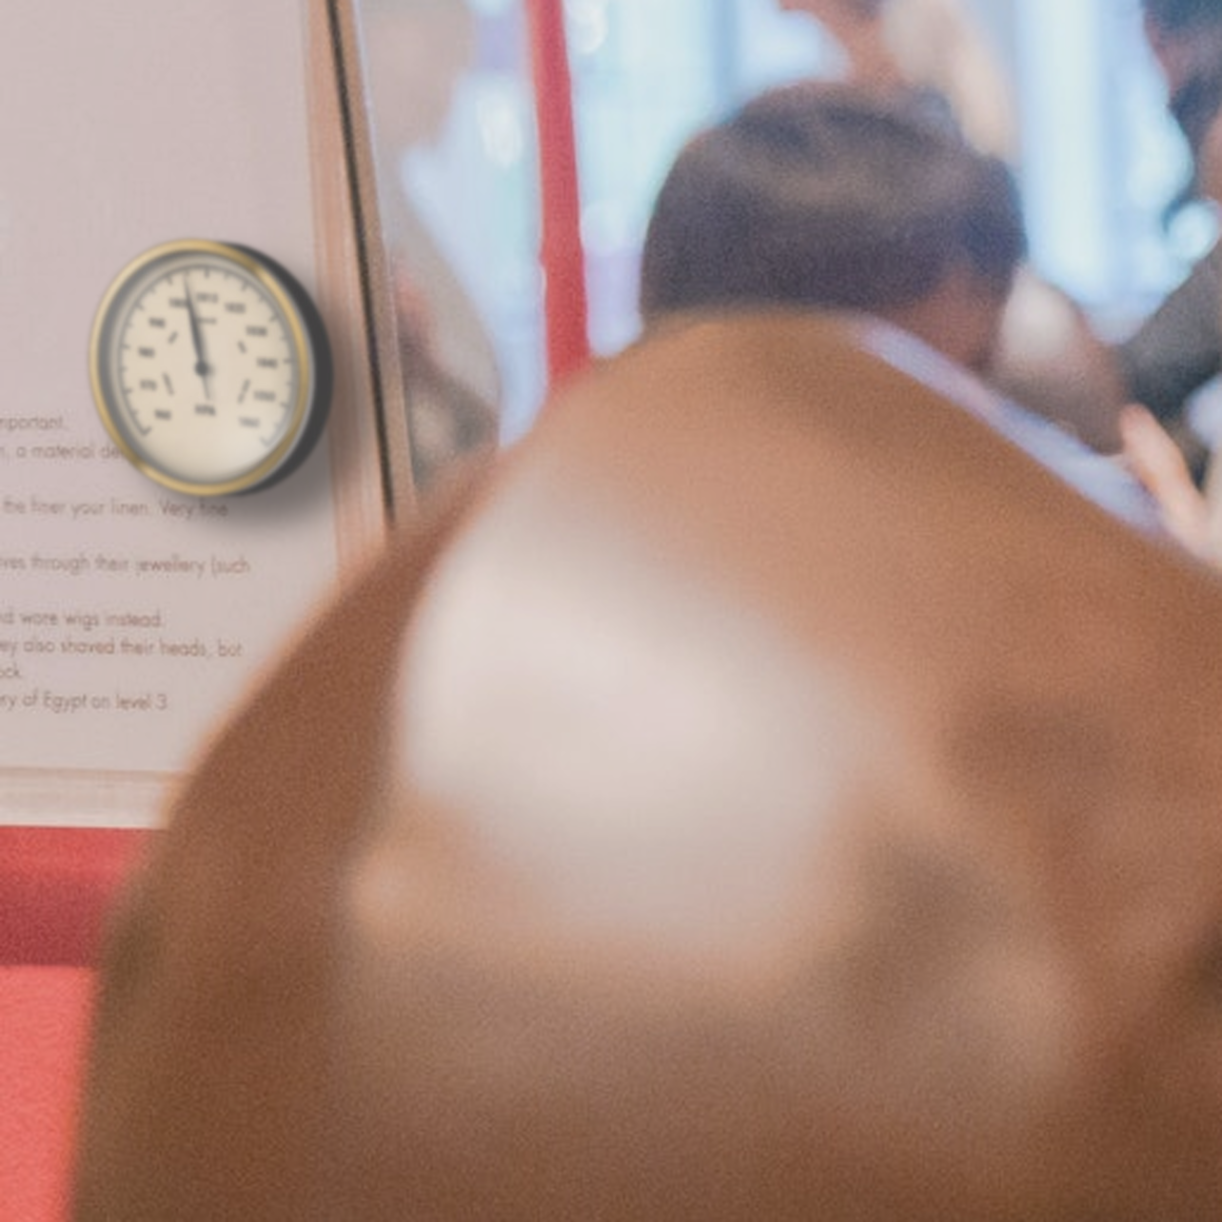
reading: 1005,hPa
